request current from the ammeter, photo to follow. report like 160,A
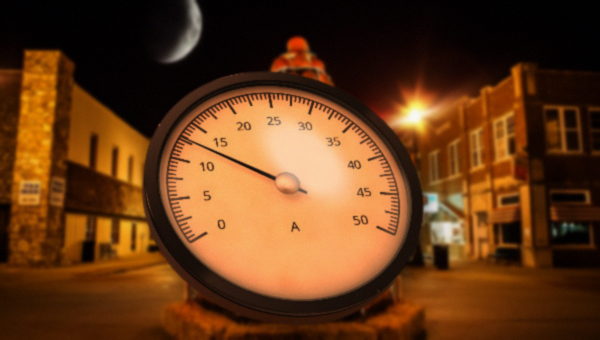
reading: 12.5,A
